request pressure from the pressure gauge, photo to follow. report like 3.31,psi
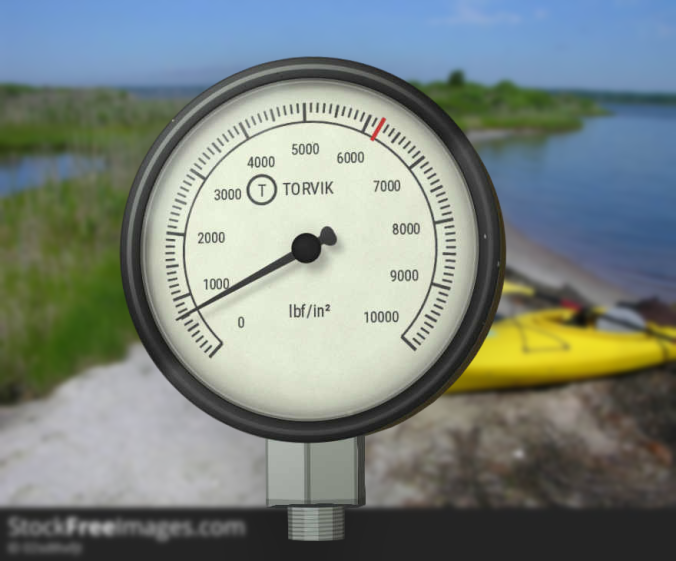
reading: 700,psi
